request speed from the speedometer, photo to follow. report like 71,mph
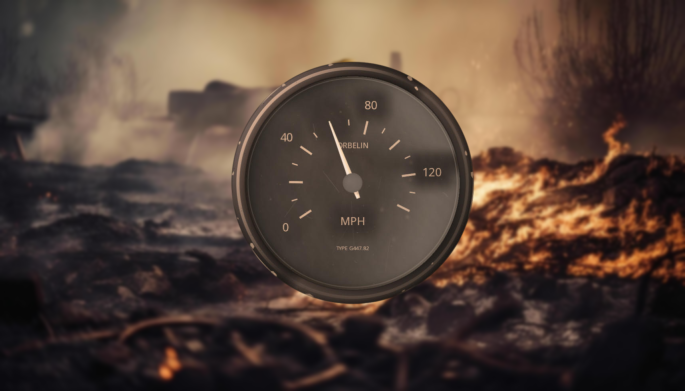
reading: 60,mph
